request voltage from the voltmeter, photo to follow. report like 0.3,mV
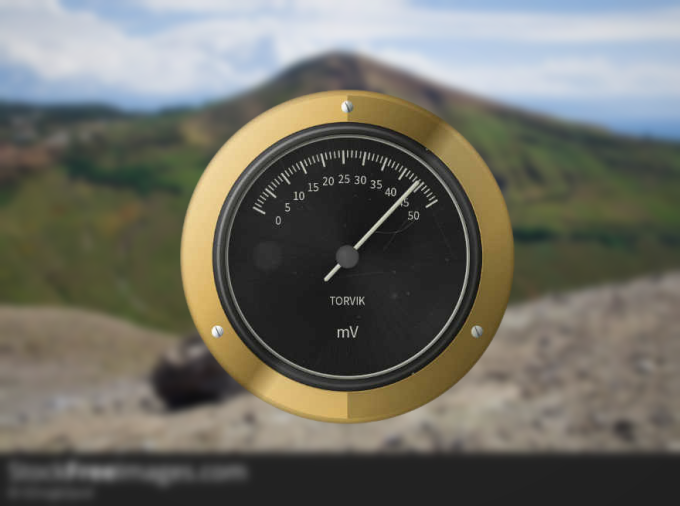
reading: 44,mV
